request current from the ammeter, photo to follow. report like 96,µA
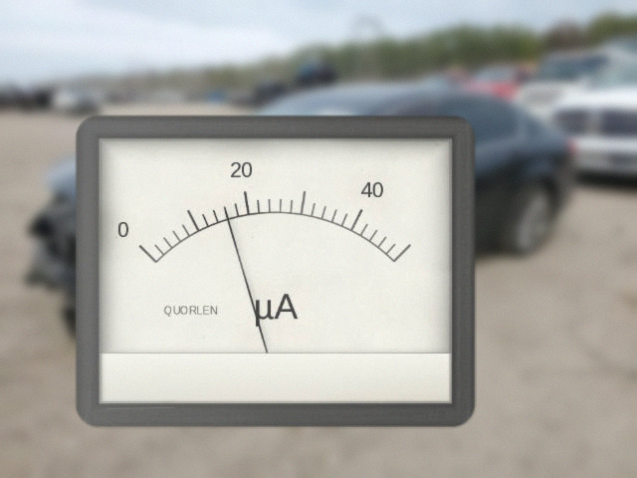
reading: 16,µA
